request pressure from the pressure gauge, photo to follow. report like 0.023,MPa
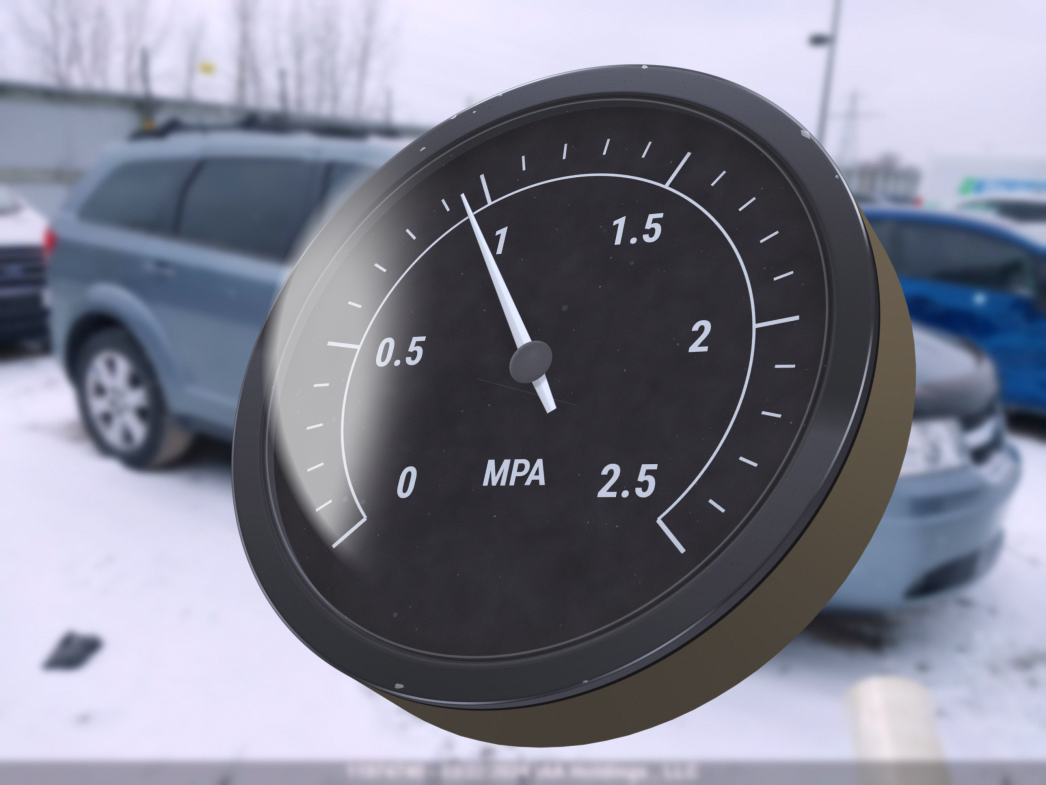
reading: 0.95,MPa
